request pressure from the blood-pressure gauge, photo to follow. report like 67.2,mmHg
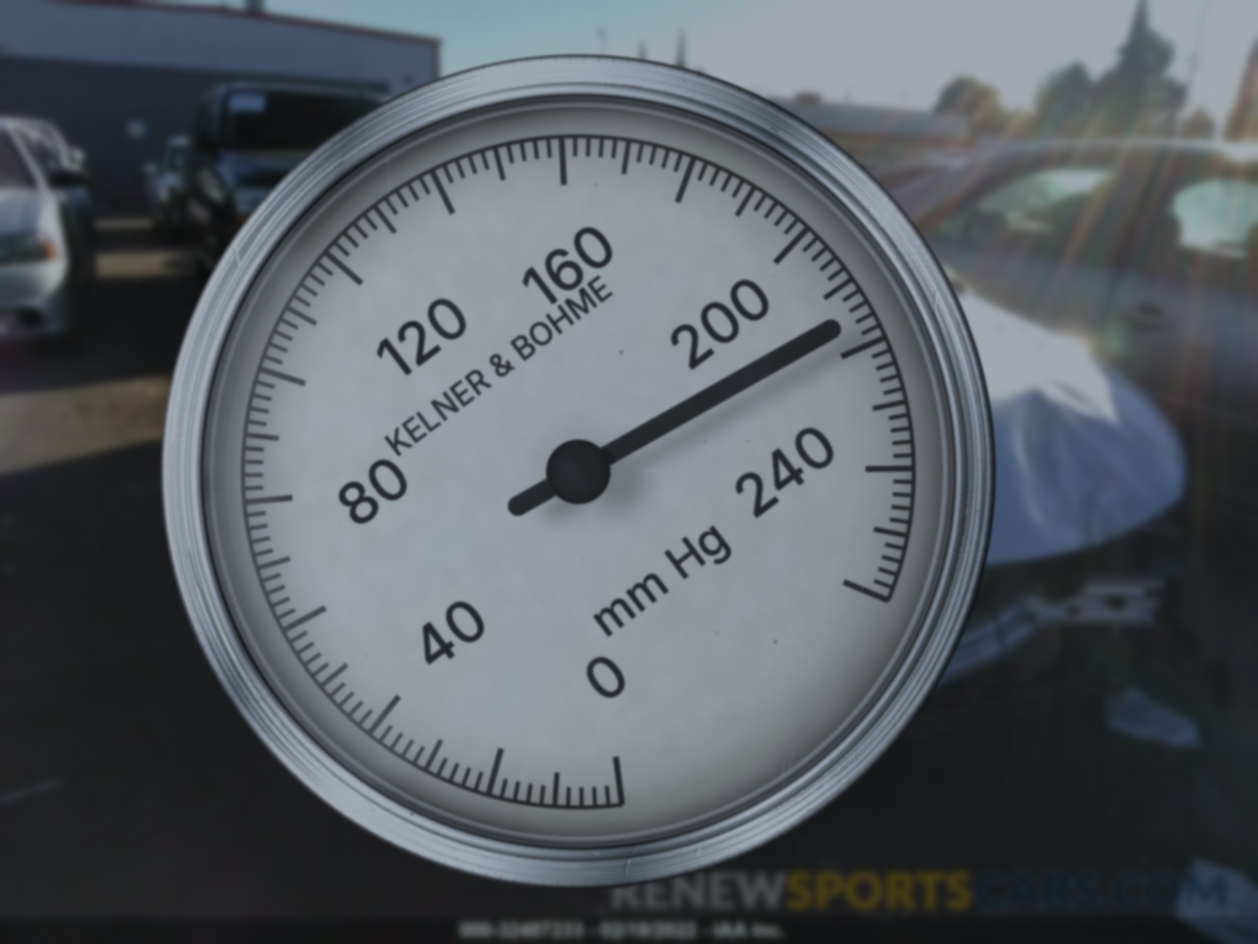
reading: 215,mmHg
